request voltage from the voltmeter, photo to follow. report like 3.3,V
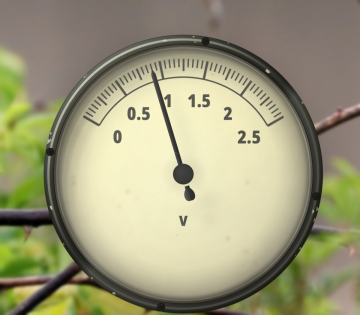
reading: 0.9,V
